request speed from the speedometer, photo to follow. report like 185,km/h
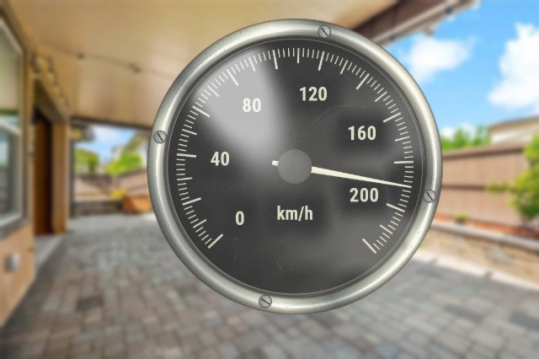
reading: 190,km/h
